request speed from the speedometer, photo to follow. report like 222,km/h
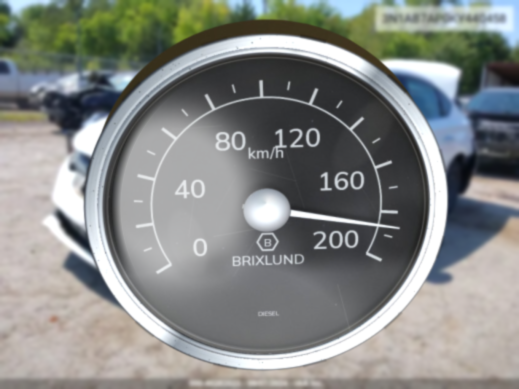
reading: 185,km/h
